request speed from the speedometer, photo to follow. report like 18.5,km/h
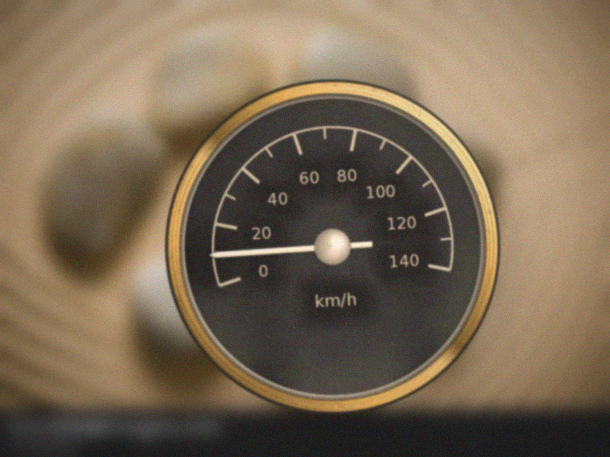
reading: 10,km/h
